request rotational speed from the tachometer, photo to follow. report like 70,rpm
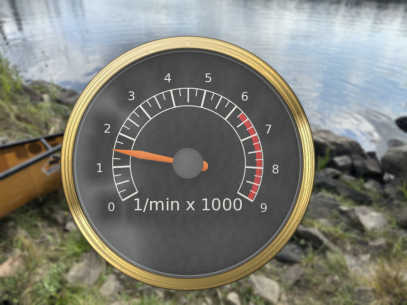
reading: 1500,rpm
